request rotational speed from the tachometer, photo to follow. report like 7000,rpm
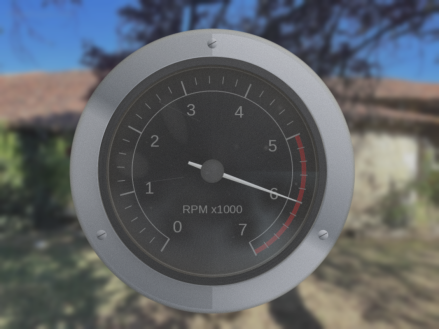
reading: 6000,rpm
